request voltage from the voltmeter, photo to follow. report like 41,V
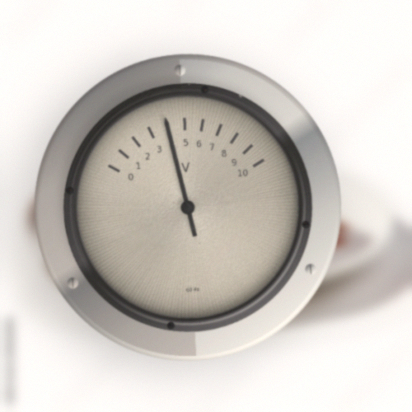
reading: 4,V
